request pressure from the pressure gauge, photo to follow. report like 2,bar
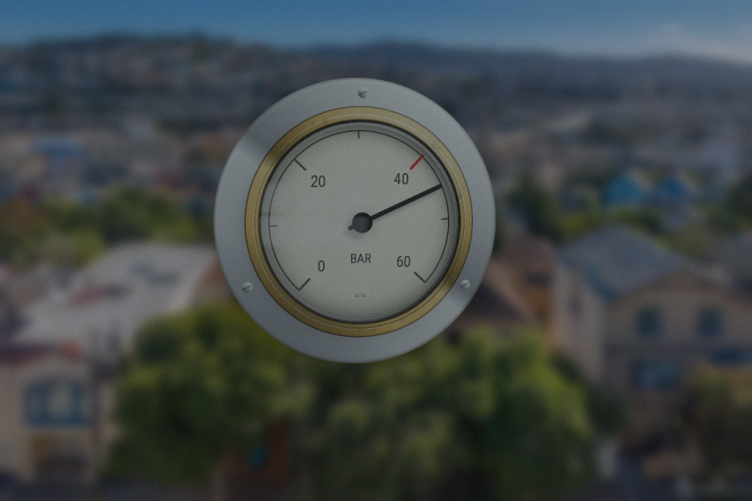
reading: 45,bar
